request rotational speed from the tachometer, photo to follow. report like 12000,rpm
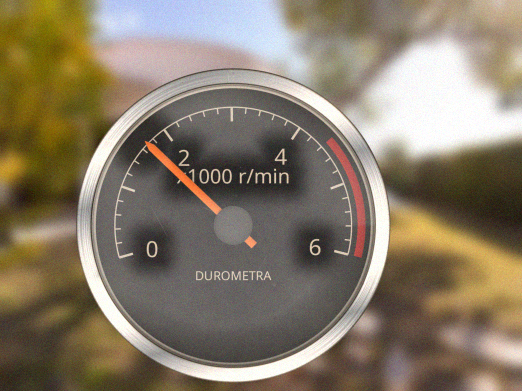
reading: 1700,rpm
